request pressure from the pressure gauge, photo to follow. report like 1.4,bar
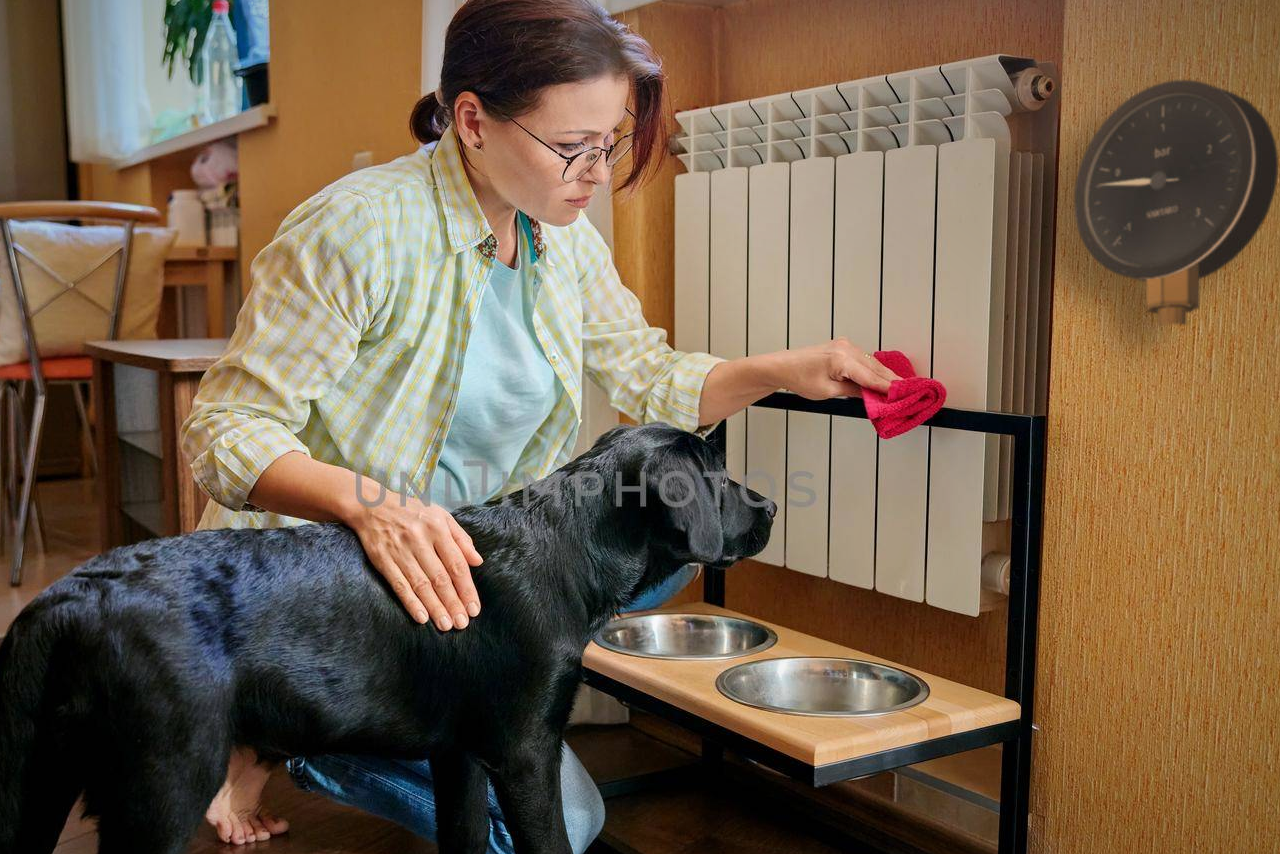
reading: -0.2,bar
